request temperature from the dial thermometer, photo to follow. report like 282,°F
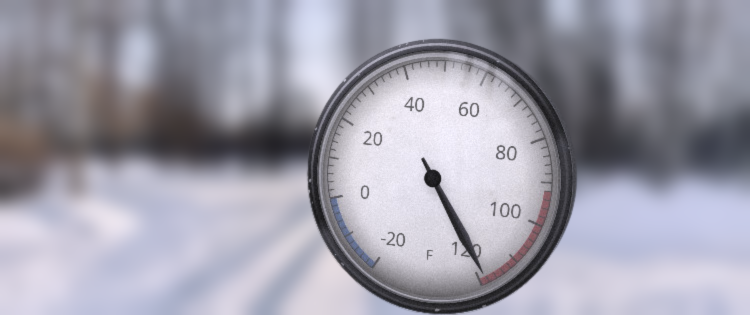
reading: 118,°F
